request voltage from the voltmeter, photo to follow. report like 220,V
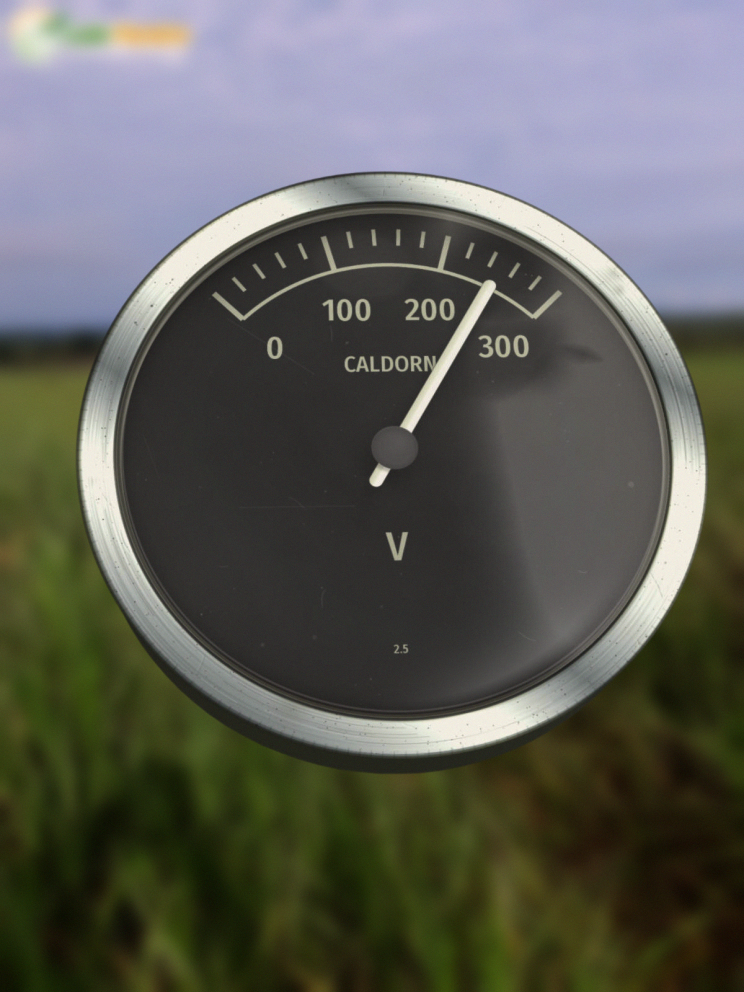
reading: 250,V
